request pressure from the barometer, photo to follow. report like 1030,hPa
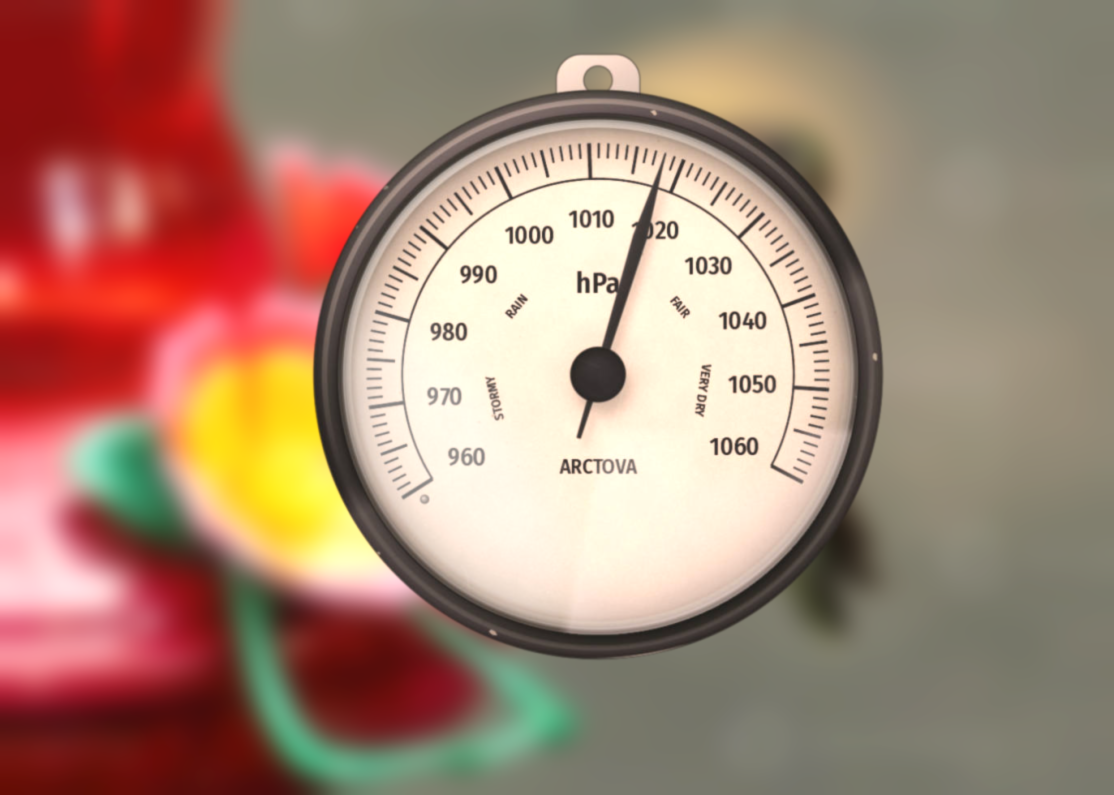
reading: 1018,hPa
